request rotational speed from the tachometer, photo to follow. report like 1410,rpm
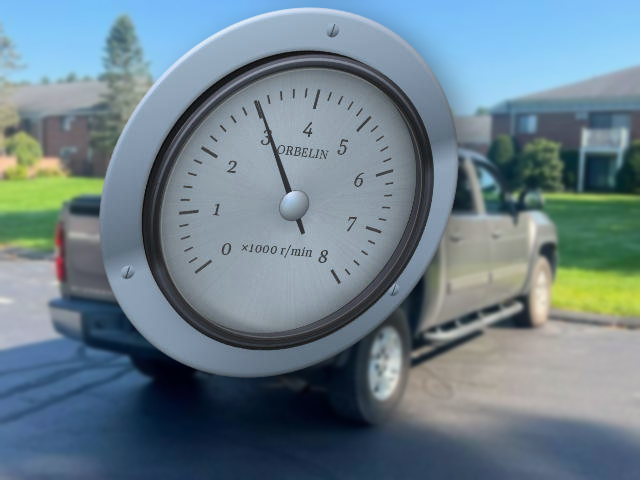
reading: 3000,rpm
